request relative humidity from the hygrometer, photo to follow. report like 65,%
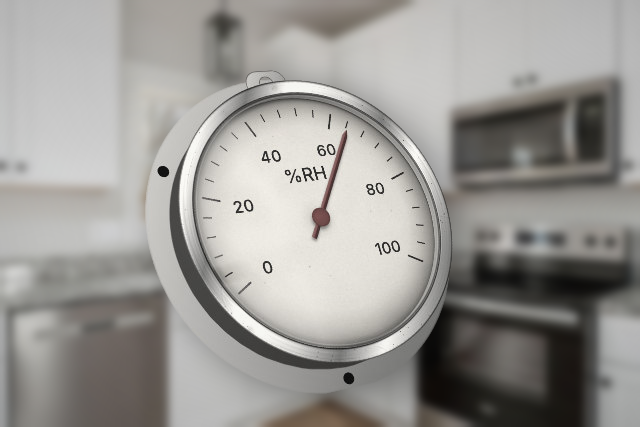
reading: 64,%
